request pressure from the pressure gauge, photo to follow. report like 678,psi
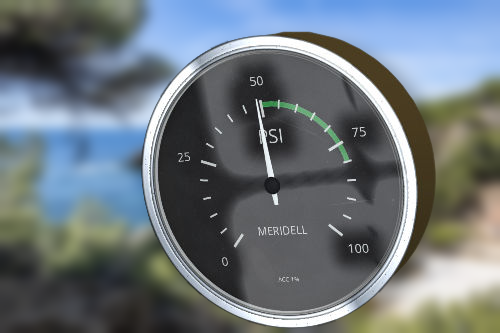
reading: 50,psi
